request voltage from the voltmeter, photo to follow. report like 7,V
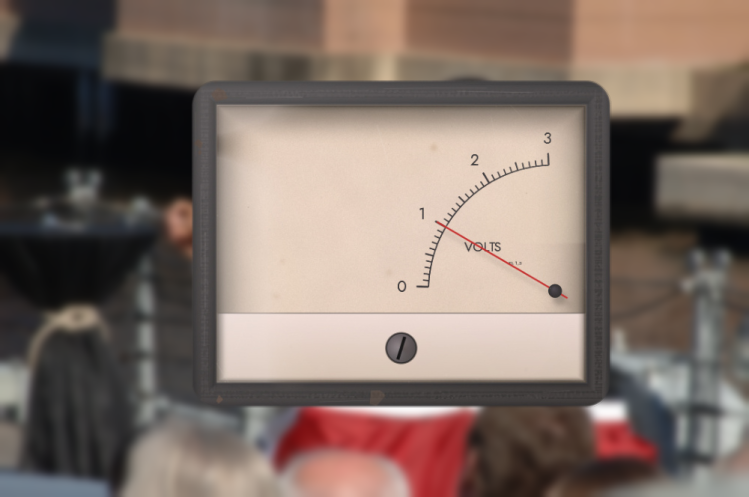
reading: 1,V
